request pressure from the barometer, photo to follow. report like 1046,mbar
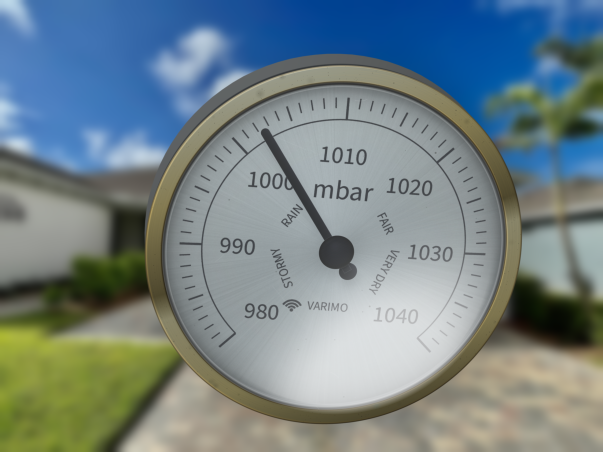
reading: 1002.5,mbar
